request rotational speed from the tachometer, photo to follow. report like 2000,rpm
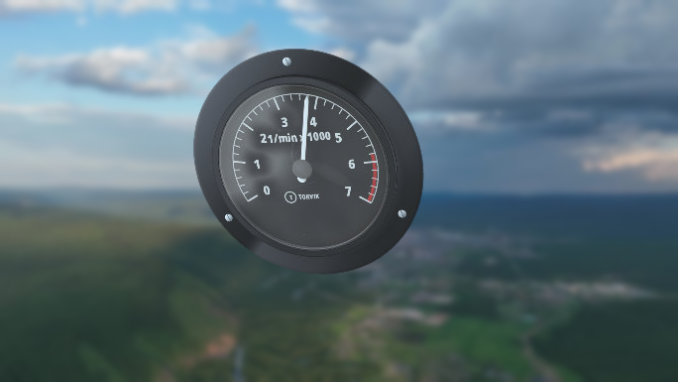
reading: 3800,rpm
